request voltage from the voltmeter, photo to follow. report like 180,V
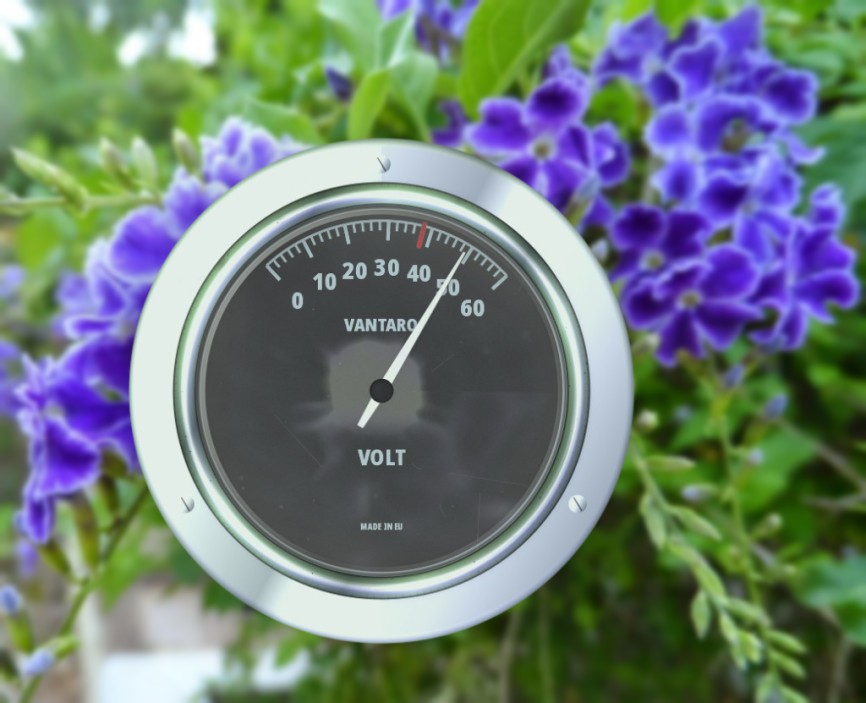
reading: 49,V
